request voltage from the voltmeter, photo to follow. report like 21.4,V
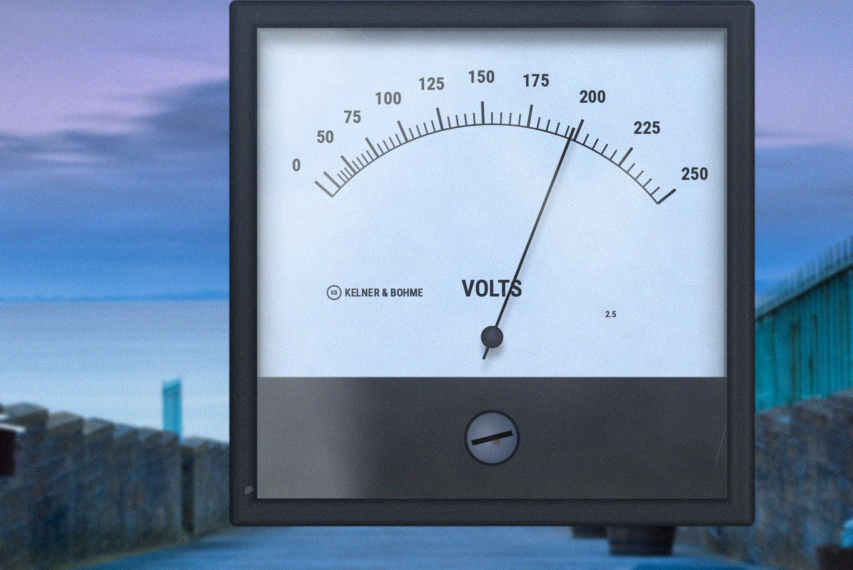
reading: 197.5,V
